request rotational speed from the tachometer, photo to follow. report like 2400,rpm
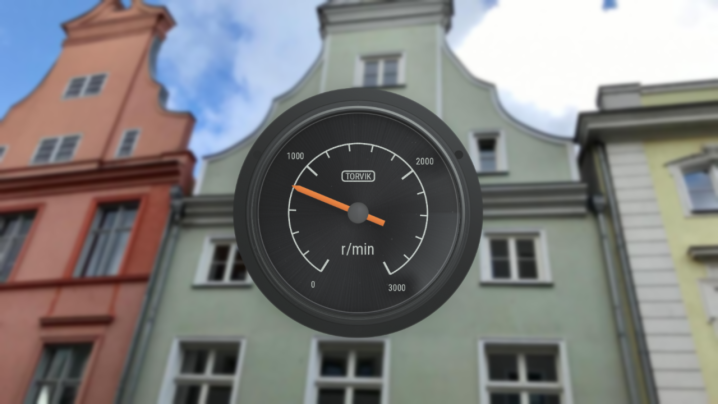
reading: 800,rpm
